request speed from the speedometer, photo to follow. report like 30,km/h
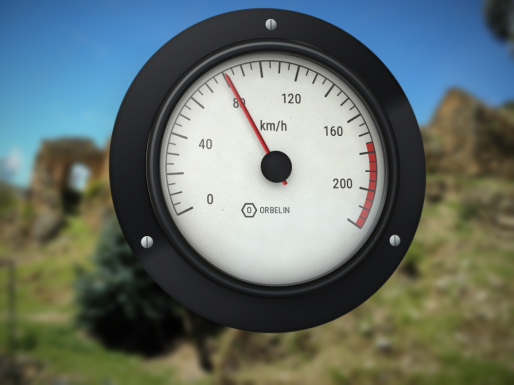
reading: 80,km/h
